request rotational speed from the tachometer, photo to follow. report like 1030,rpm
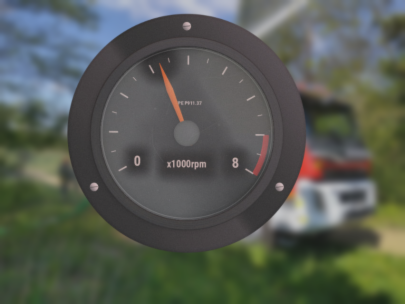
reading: 3250,rpm
